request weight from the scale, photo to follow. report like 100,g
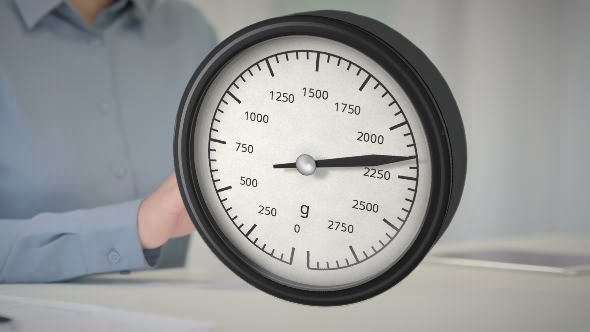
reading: 2150,g
